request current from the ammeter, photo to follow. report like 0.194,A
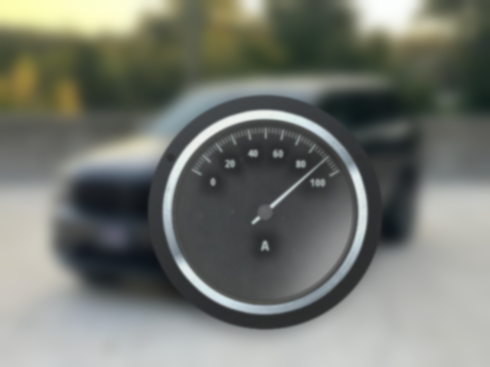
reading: 90,A
